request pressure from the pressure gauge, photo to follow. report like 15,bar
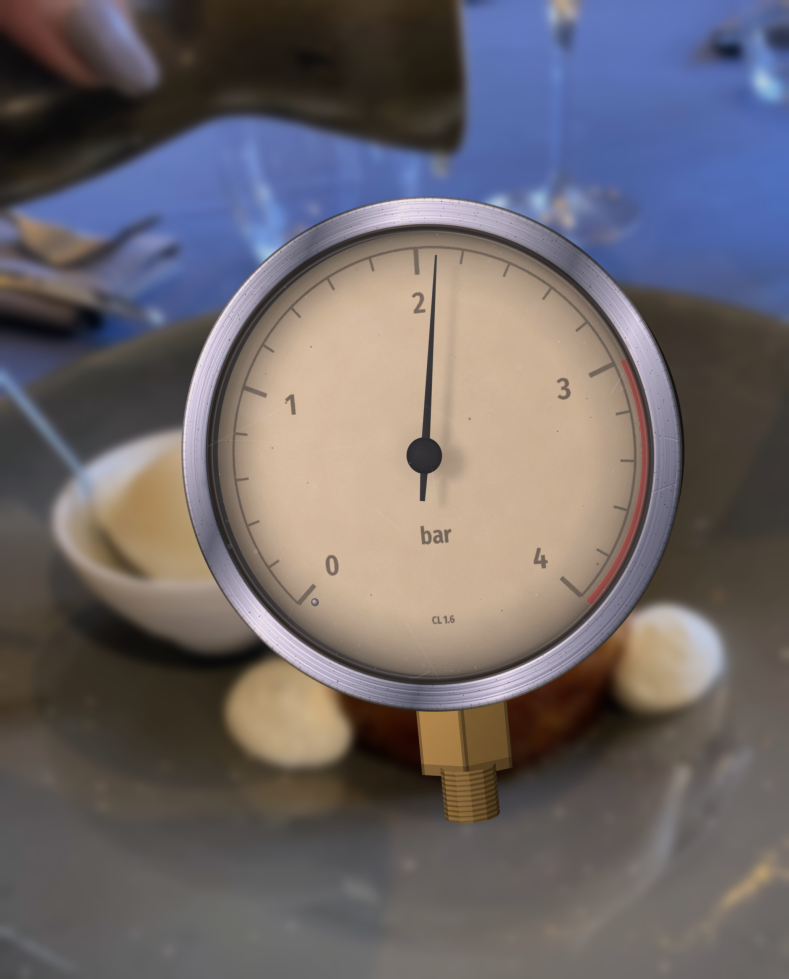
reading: 2.1,bar
